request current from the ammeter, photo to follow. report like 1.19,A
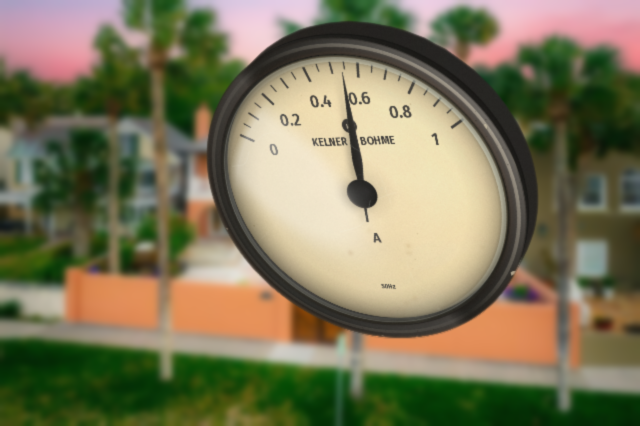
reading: 0.55,A
